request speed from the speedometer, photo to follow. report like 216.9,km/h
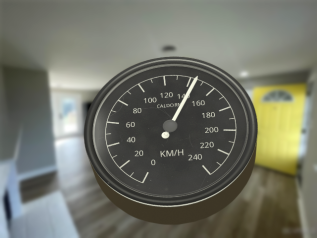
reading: 145,km/h
